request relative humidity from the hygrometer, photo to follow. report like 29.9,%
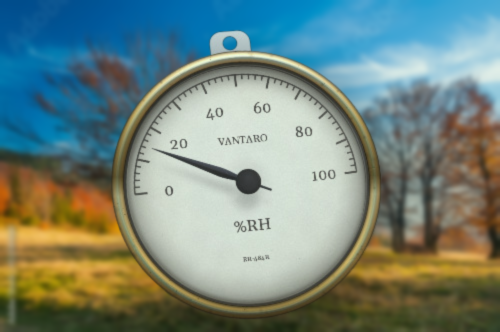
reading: 14,%
